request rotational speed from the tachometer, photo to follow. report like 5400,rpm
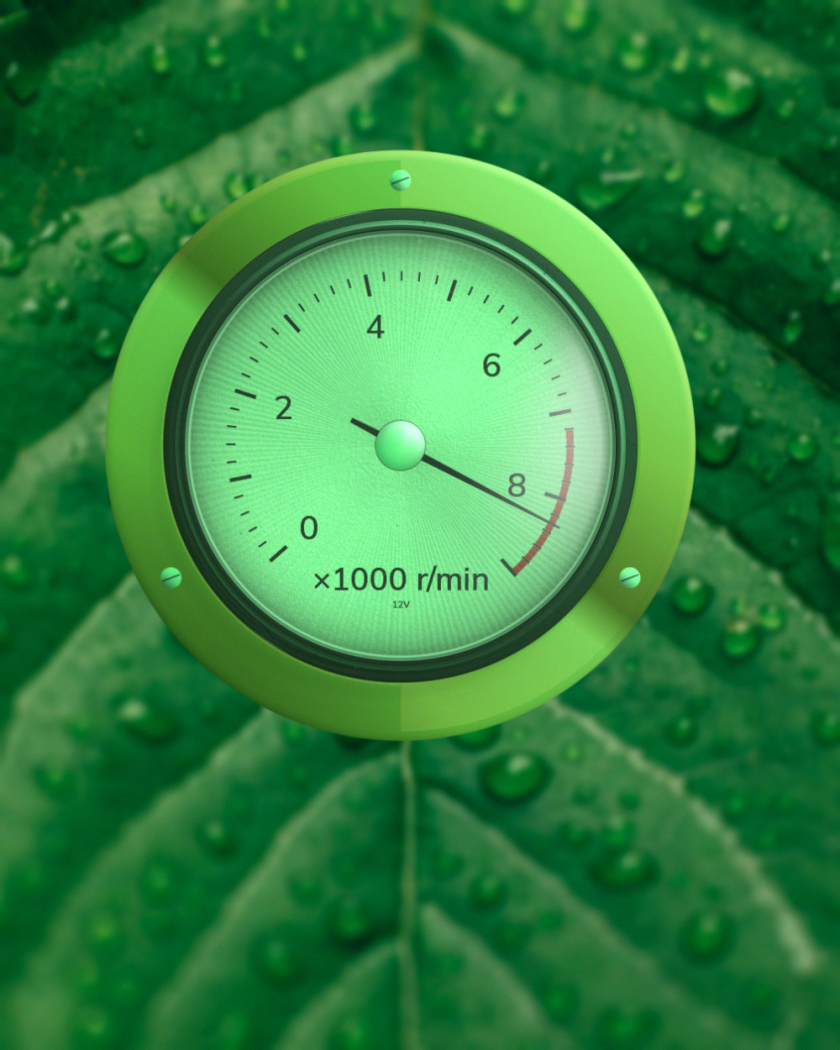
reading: 8300,rpm
